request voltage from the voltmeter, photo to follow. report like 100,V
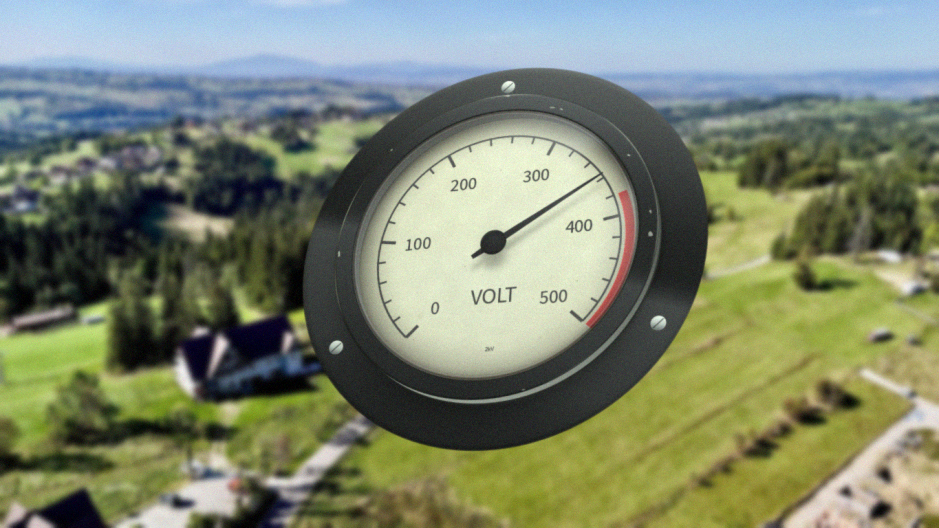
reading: 360,V
